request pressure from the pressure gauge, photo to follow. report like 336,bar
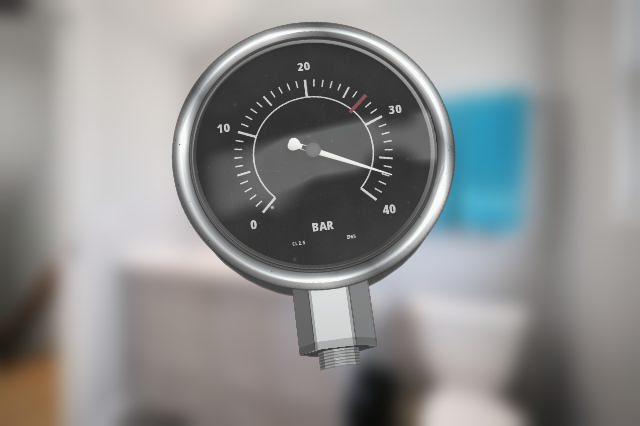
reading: 37,bar
